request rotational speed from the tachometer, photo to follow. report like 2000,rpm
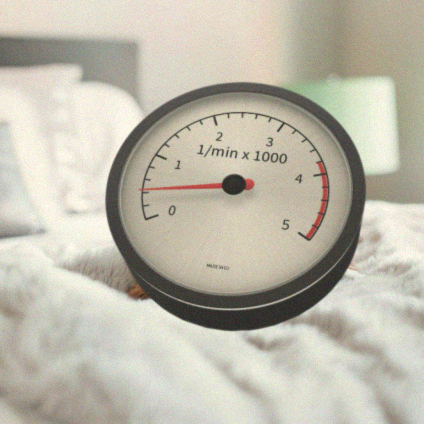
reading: 400,rpm
